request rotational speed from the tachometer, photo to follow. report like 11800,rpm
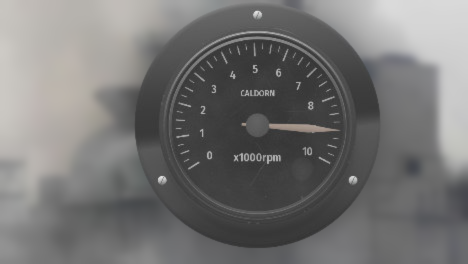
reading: 9000,rpm
